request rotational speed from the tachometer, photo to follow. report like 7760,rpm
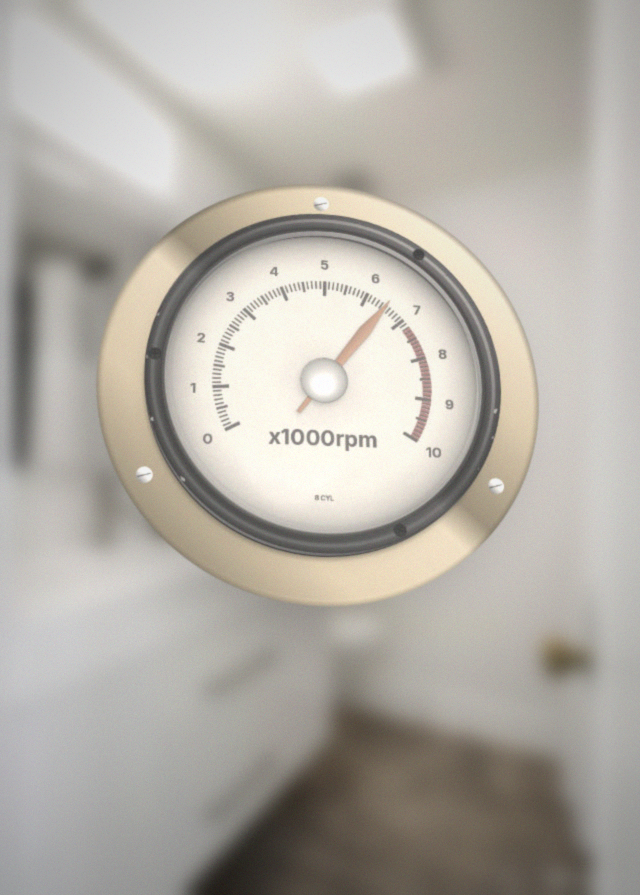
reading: 6500,rpm
